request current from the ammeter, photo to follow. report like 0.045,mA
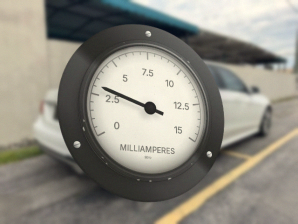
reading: 3,mA
